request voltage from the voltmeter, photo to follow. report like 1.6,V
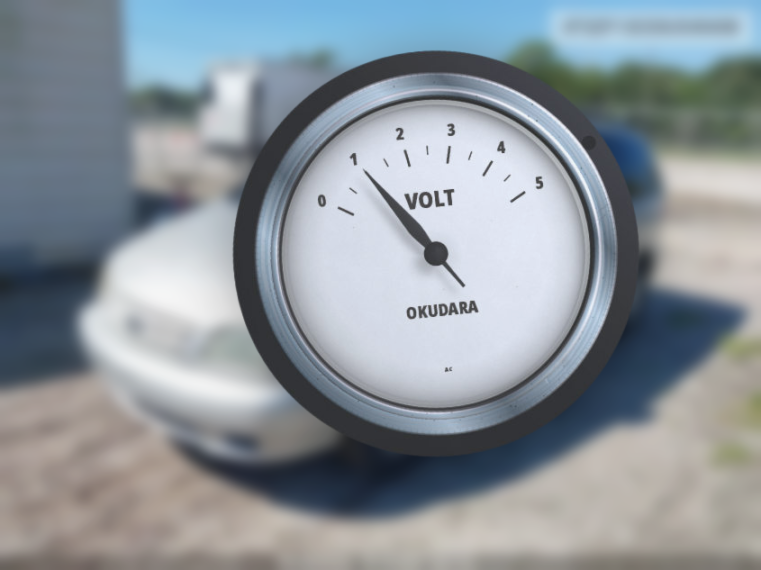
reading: 1,V
